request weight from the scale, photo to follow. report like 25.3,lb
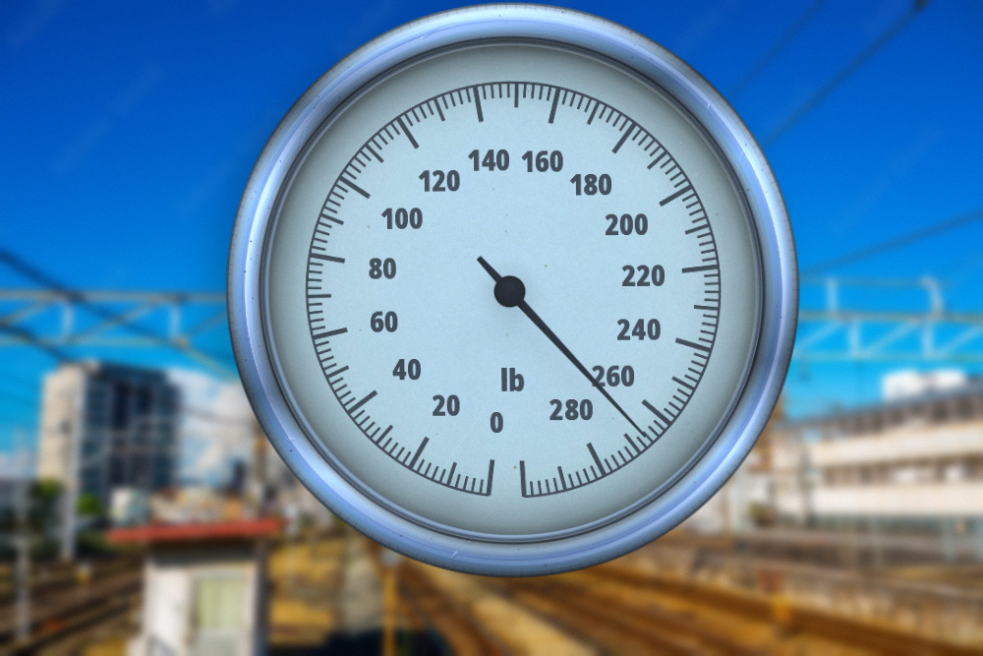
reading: 266,lb
